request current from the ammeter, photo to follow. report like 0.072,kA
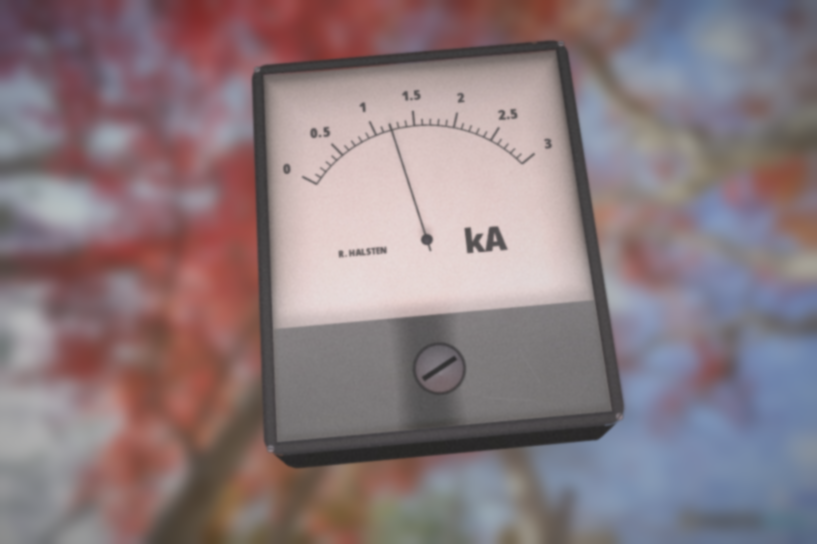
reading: 1.2,kA
